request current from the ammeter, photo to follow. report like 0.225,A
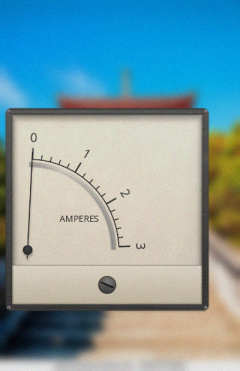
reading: 0,A
